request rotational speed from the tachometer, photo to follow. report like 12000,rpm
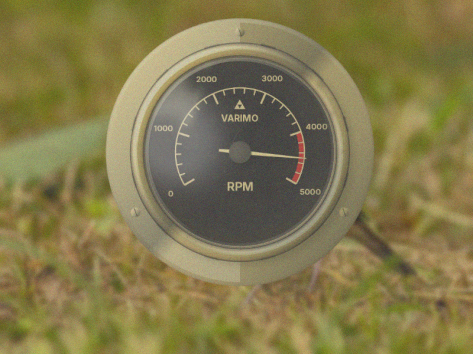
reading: 4500,rpm
